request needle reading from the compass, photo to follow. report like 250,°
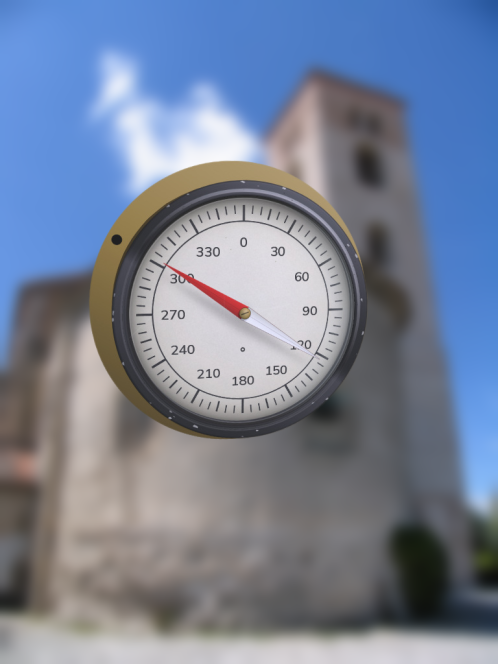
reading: 302.5,°
